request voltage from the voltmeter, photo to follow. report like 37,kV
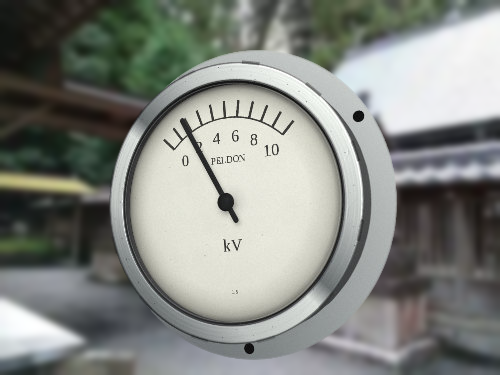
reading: 2,kV
